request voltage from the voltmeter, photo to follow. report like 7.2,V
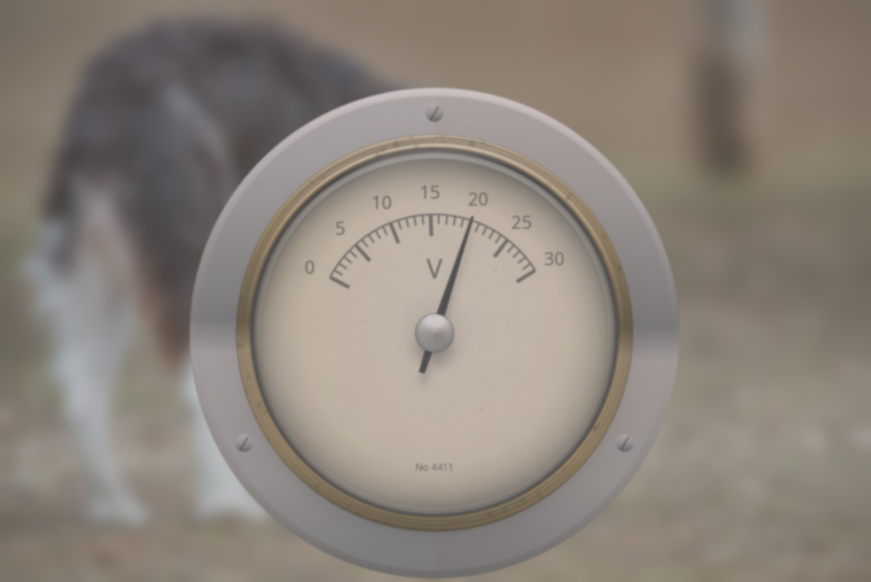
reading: 20,V
